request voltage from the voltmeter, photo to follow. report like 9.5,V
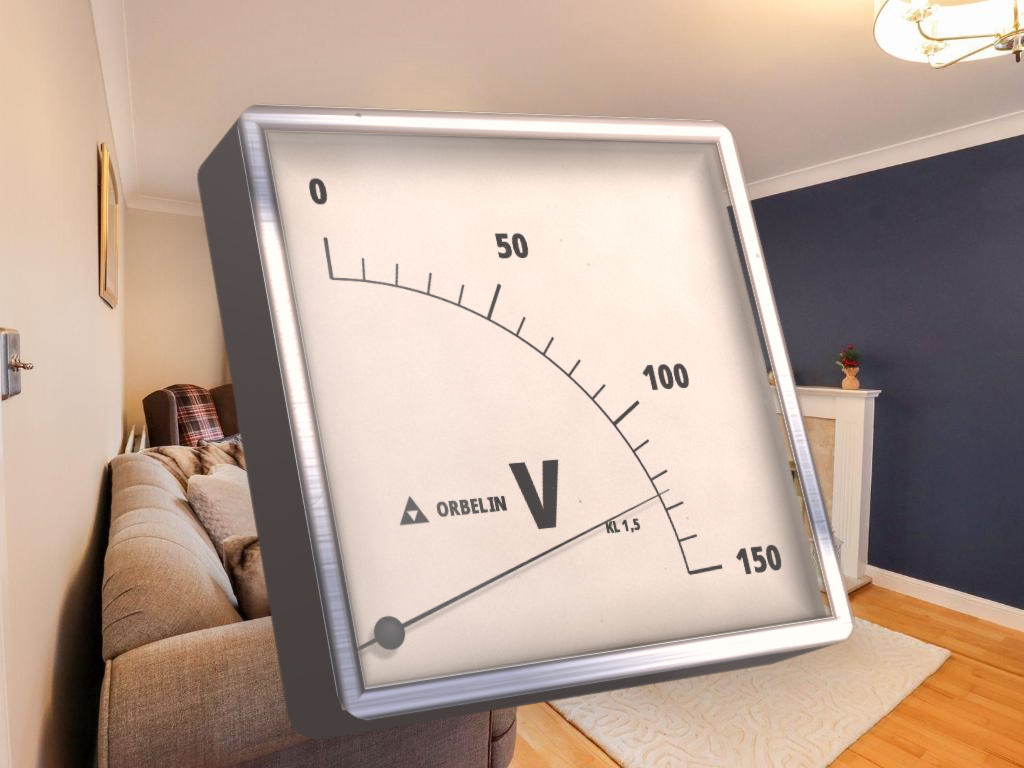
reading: 125,V
